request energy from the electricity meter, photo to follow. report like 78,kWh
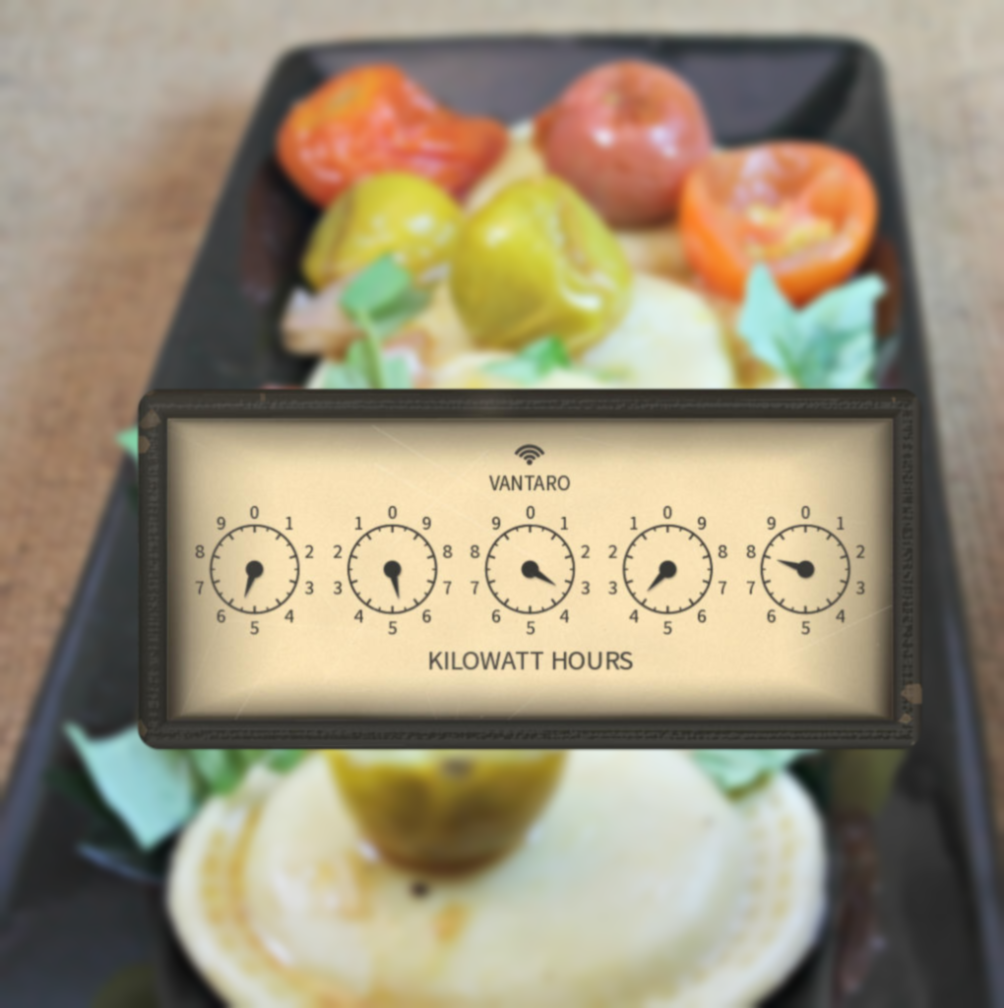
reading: 55338,kWh
